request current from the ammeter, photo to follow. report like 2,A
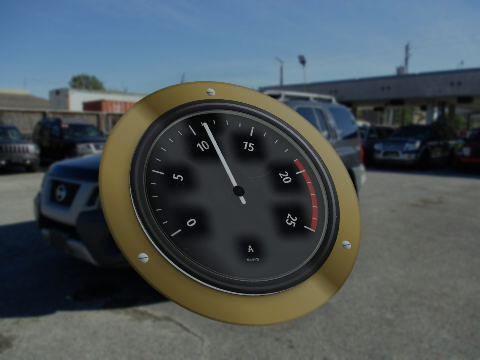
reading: 11,A
